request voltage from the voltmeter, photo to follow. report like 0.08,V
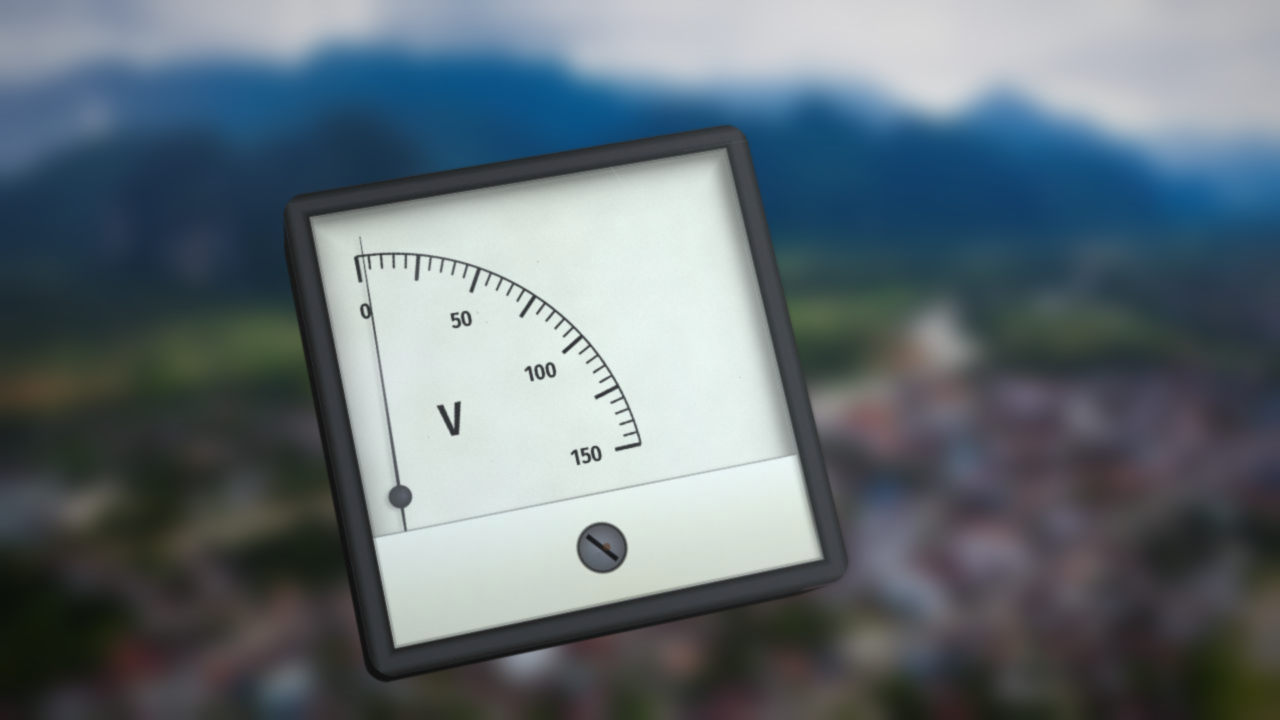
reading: 2.5,V
